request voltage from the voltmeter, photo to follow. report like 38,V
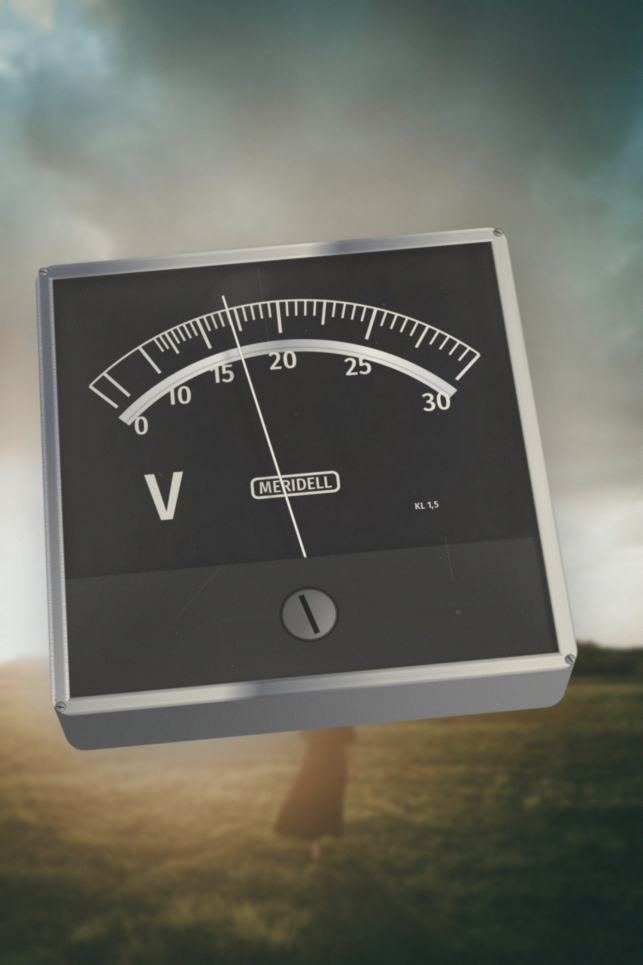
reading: 17,V
